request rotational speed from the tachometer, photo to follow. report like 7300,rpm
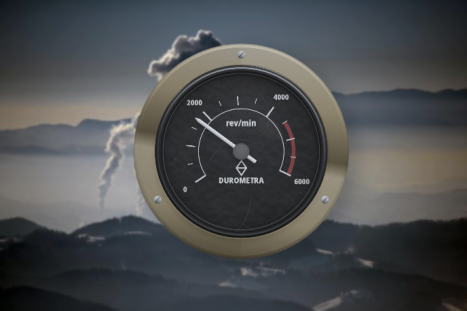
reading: 1750,rpm
